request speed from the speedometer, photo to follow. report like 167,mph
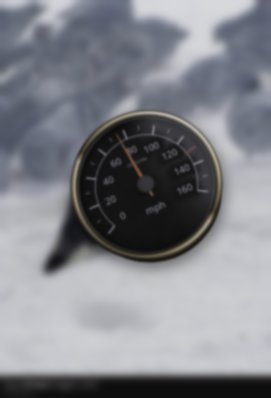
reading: 75,mph
